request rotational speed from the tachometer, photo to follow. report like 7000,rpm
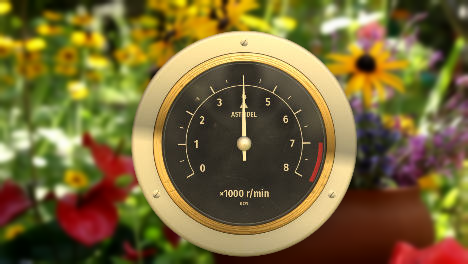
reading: 4000,rpm
